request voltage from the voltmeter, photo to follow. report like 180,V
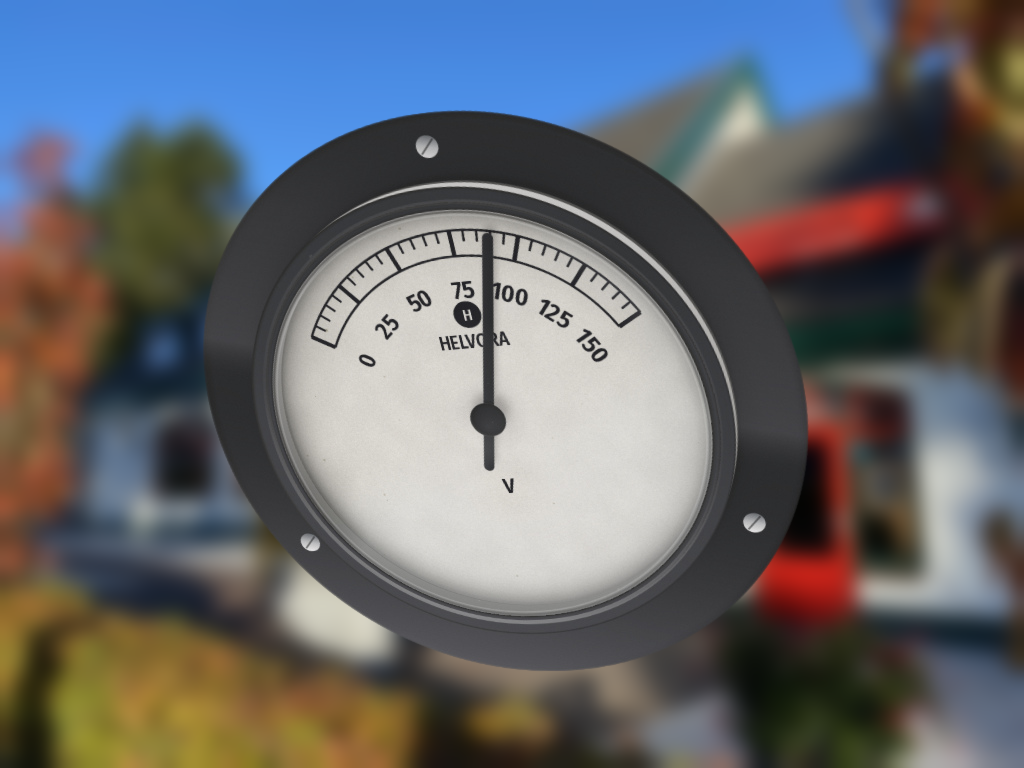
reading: 90,V
